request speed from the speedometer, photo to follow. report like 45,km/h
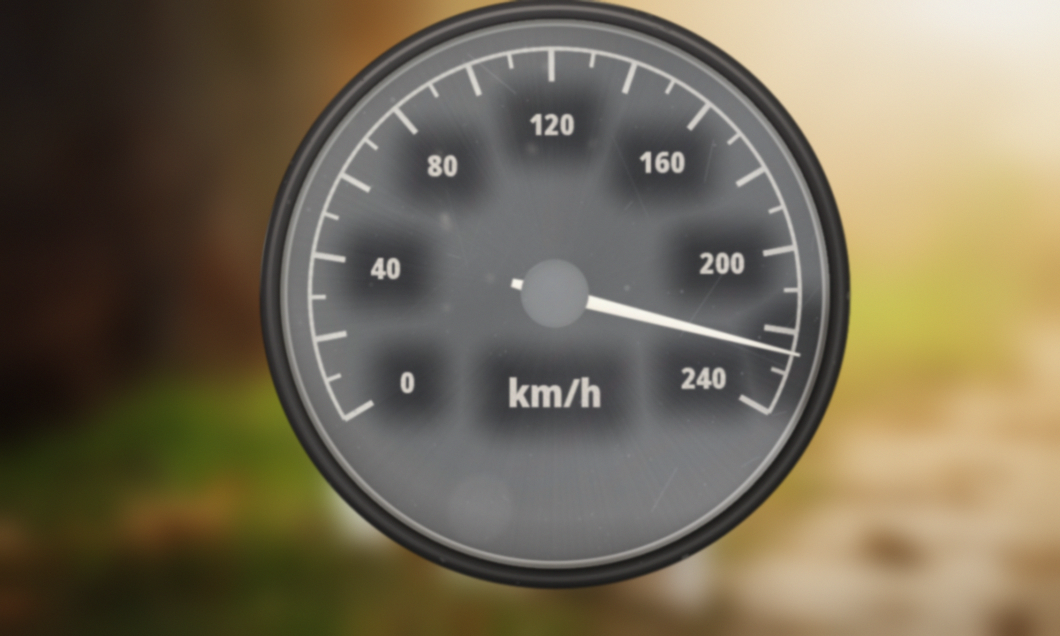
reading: 225,km/h
